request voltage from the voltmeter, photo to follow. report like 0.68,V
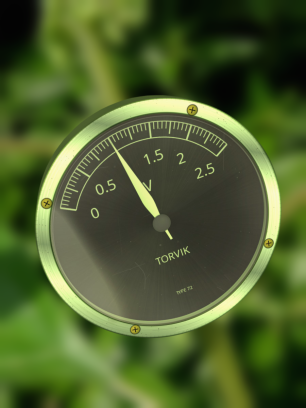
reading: 1,V
